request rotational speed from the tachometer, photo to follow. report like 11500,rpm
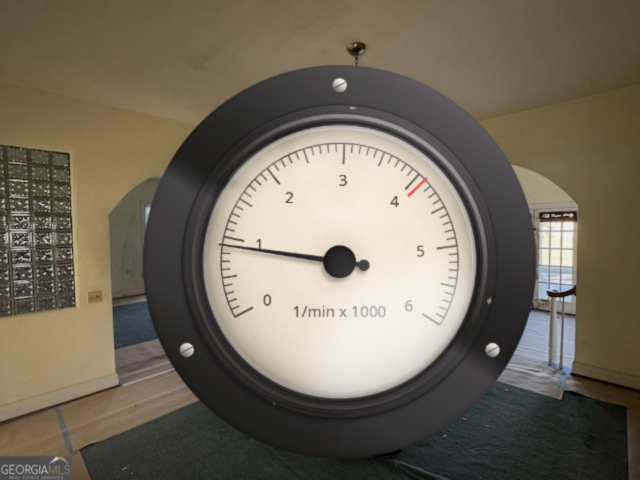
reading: 900,rpm
